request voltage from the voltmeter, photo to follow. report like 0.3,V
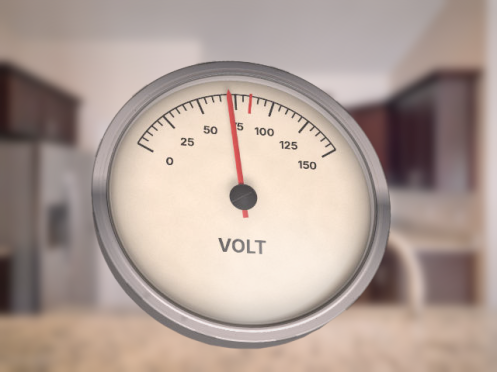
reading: 70,V
